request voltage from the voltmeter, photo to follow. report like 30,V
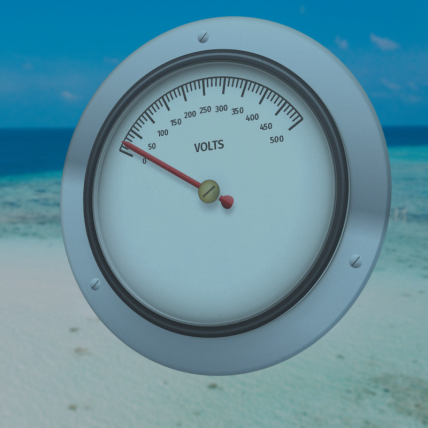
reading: 20,V
